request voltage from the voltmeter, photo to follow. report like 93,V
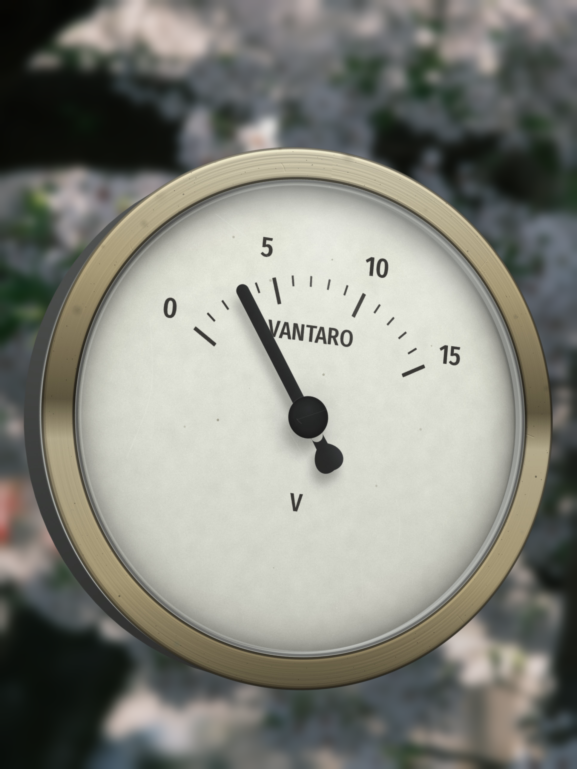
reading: 3,V
